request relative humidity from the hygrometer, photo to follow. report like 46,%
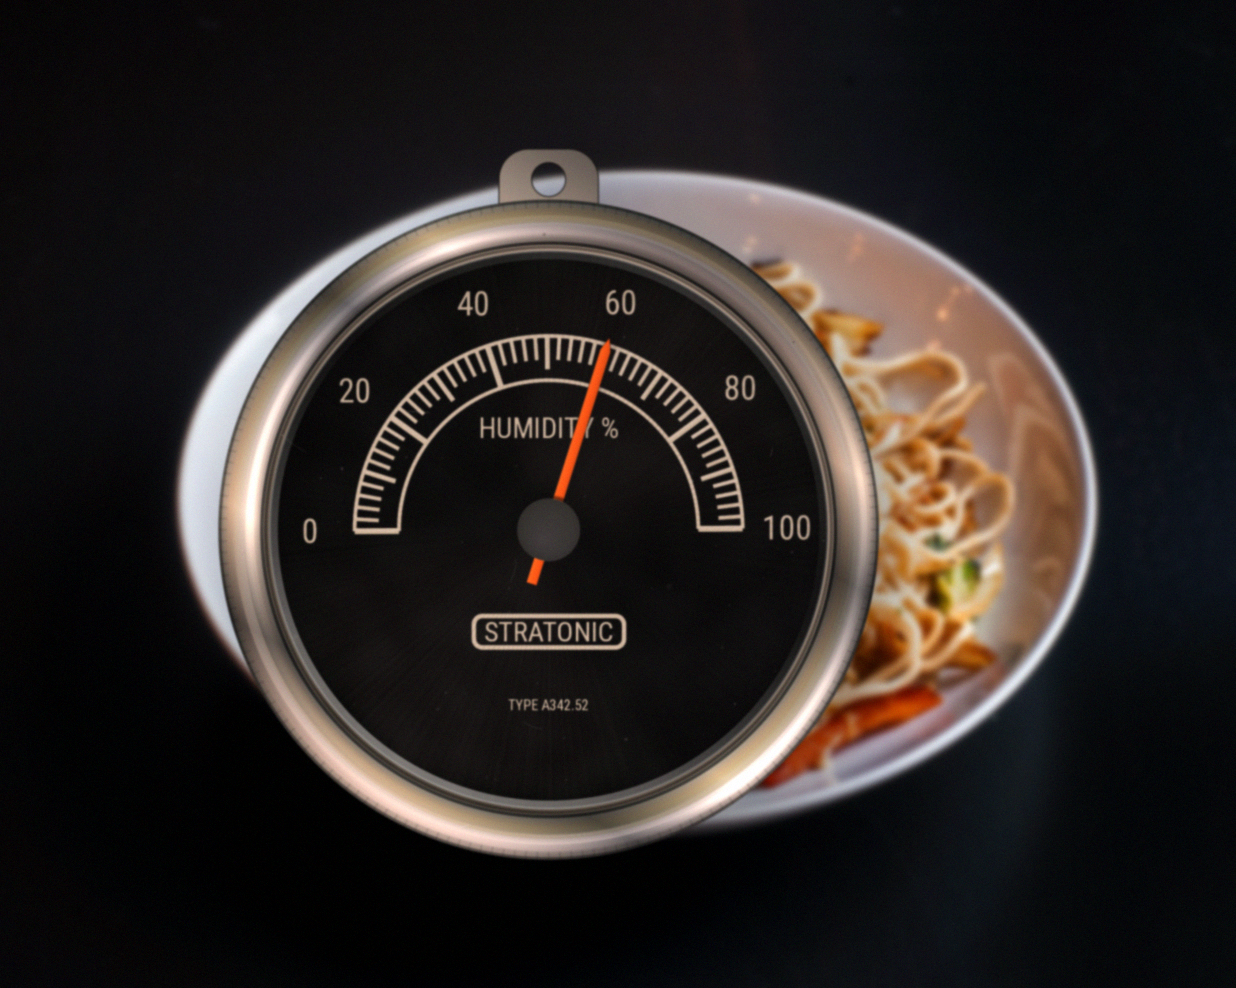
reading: 60,%
